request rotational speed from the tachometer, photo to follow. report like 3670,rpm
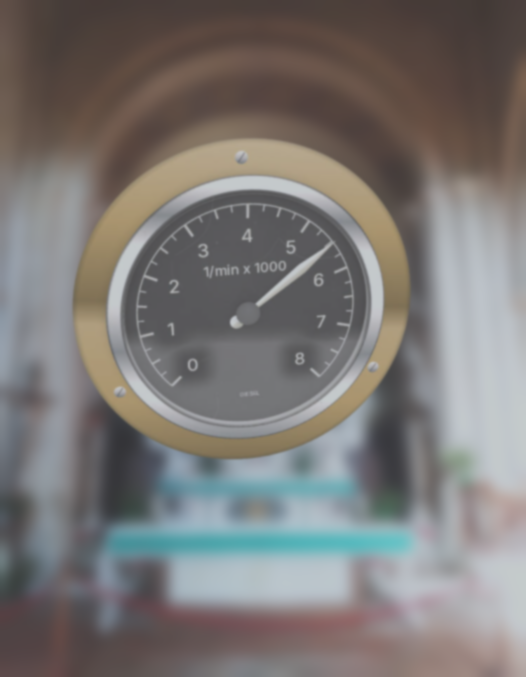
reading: 5500,rpm
